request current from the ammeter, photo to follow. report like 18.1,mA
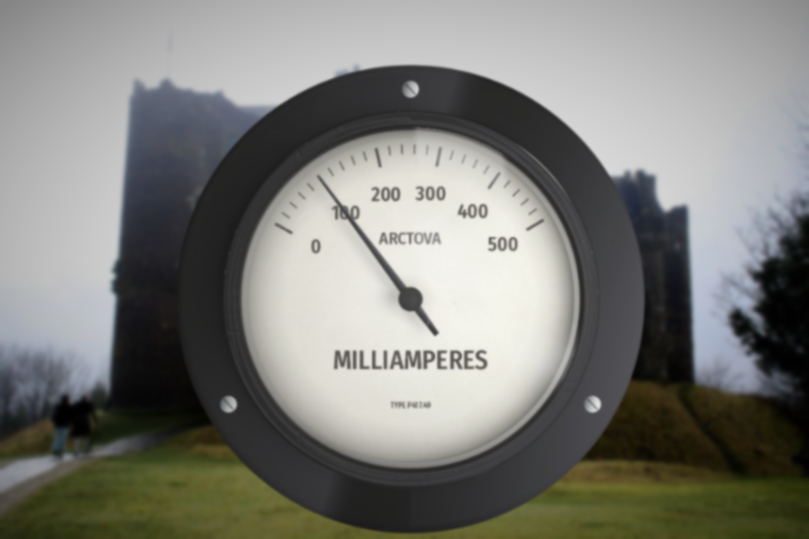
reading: 100,mA
